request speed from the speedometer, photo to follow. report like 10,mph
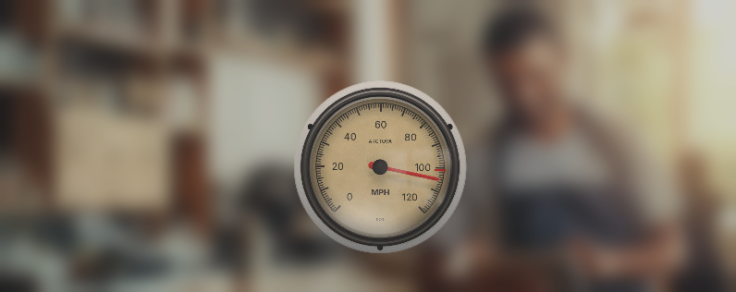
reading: 105,mph
